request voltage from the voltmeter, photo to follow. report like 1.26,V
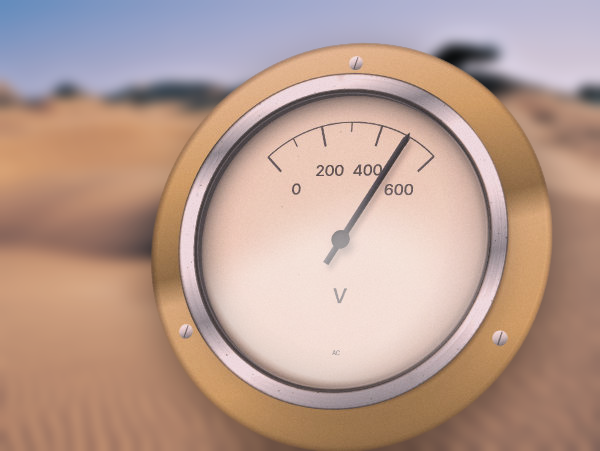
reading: 500,V
